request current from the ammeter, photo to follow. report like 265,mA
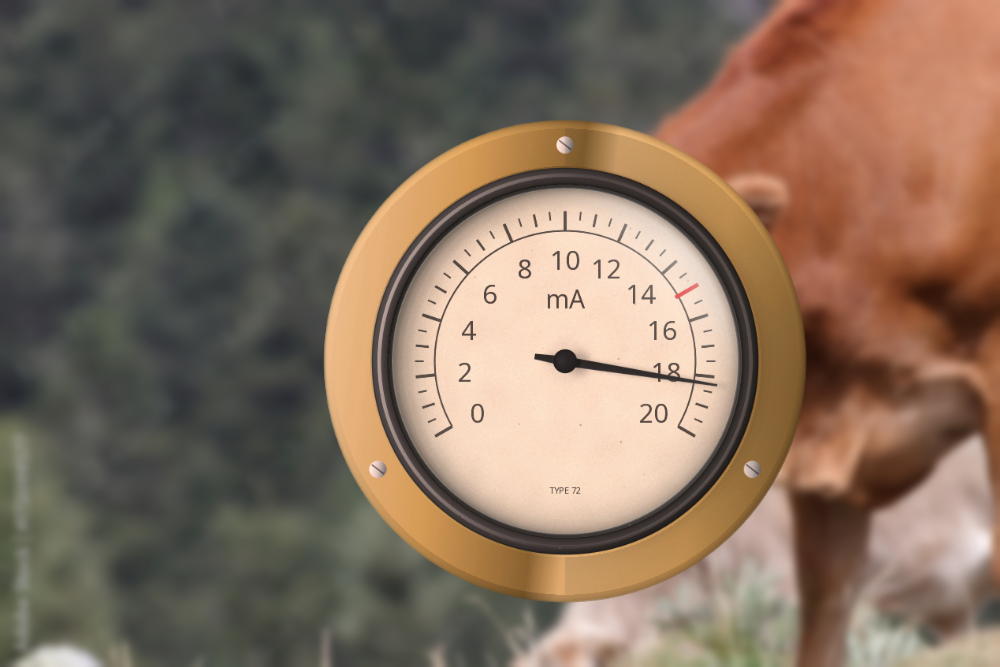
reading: 18.25,mA
